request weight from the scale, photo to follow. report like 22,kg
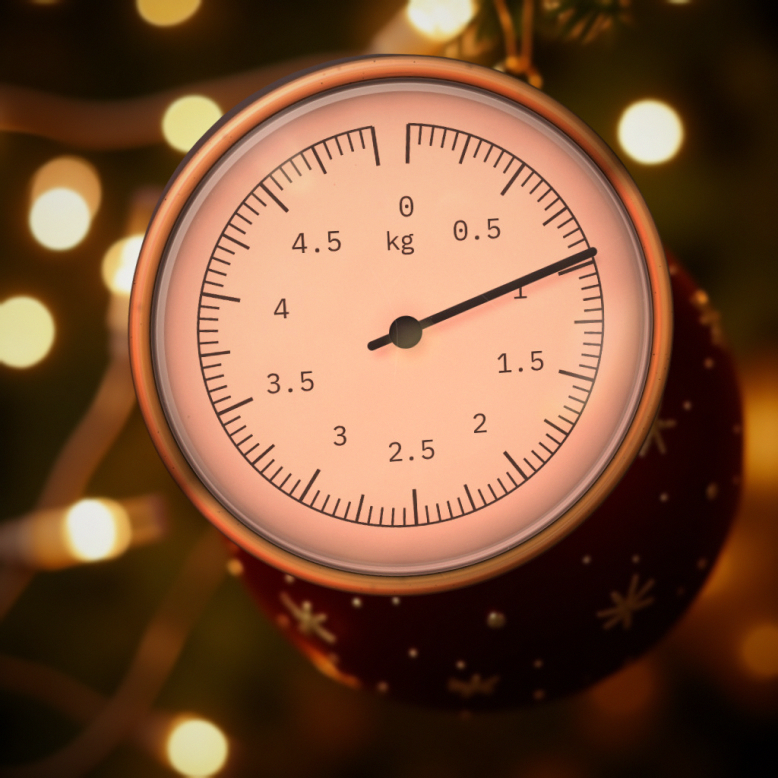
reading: 0.95,kg
